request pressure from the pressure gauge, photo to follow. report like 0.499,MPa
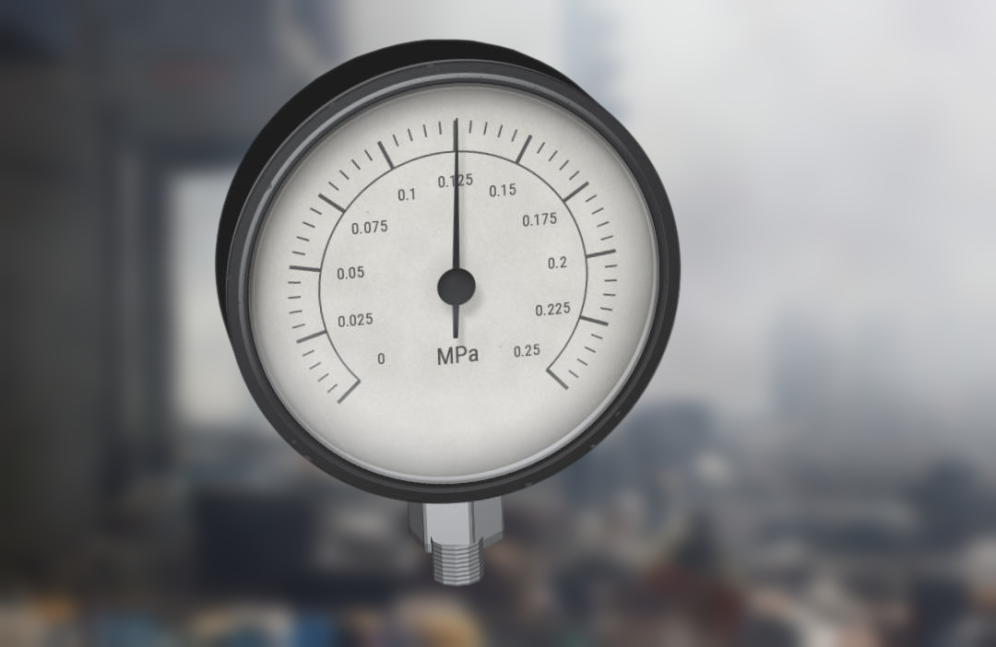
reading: 0.125,MPa
